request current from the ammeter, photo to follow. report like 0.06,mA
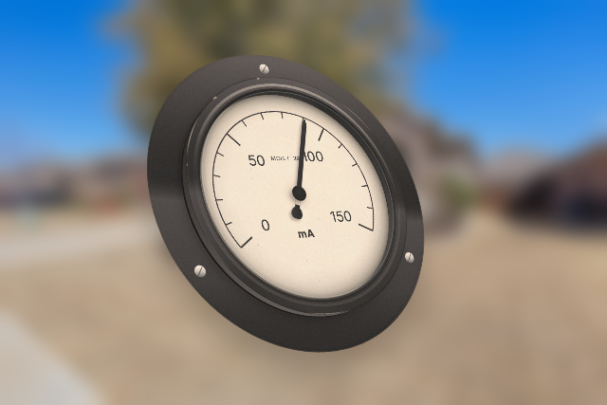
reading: 90,mA
